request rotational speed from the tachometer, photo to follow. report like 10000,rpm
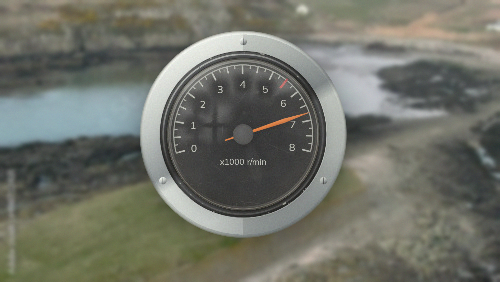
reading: 6750,rpm
